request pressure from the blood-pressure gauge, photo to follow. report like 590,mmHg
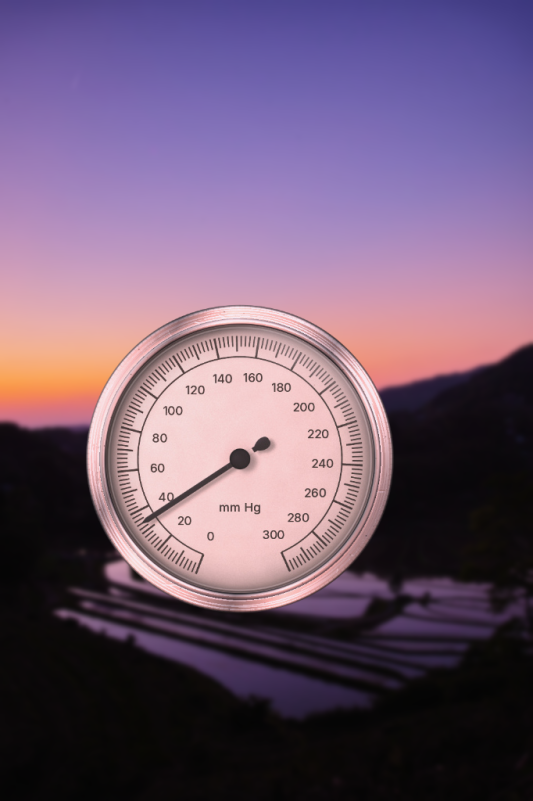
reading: 34,mmHg
